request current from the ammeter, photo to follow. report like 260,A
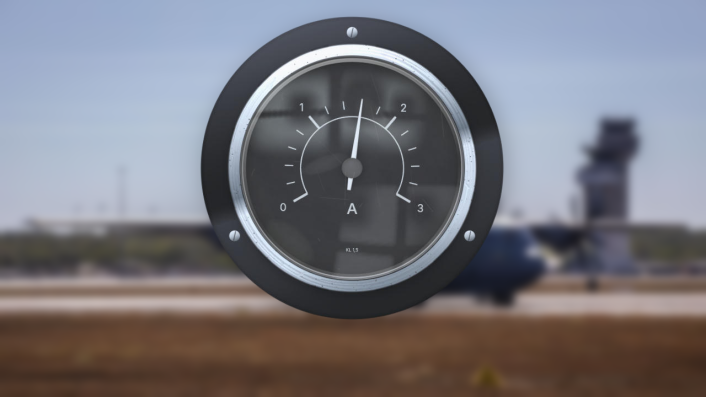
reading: 1.6,A
